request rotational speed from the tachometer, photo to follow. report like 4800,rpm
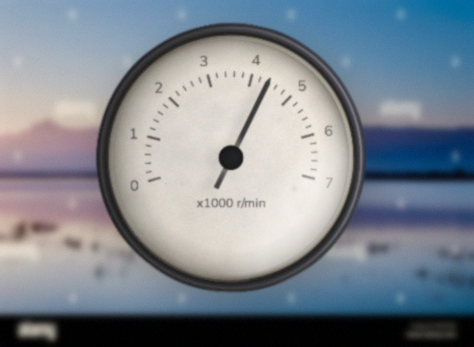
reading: 4400,rpm
